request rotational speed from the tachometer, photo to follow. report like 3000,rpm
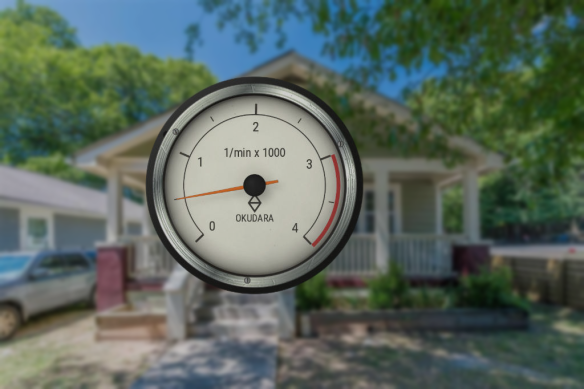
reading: 500,rpm
